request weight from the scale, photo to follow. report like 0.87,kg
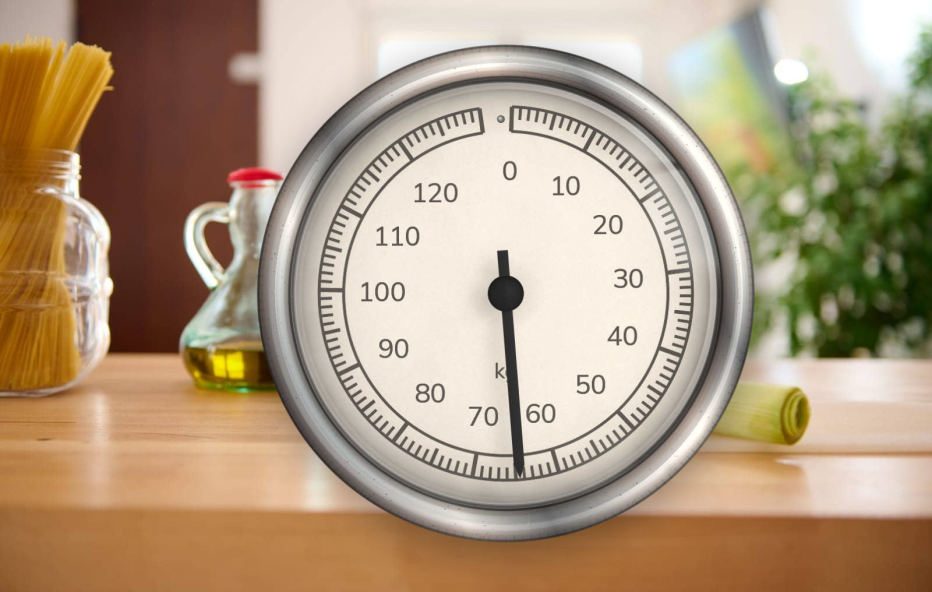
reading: 64.5,kg
